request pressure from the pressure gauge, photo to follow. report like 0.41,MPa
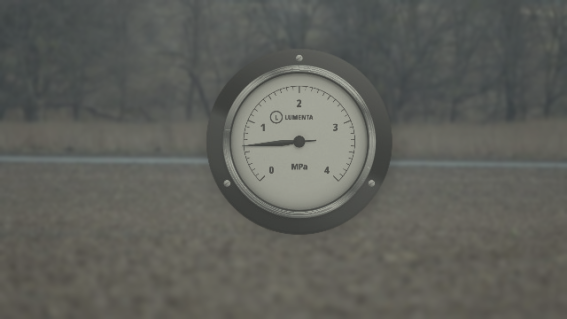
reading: 0.6,MPa
